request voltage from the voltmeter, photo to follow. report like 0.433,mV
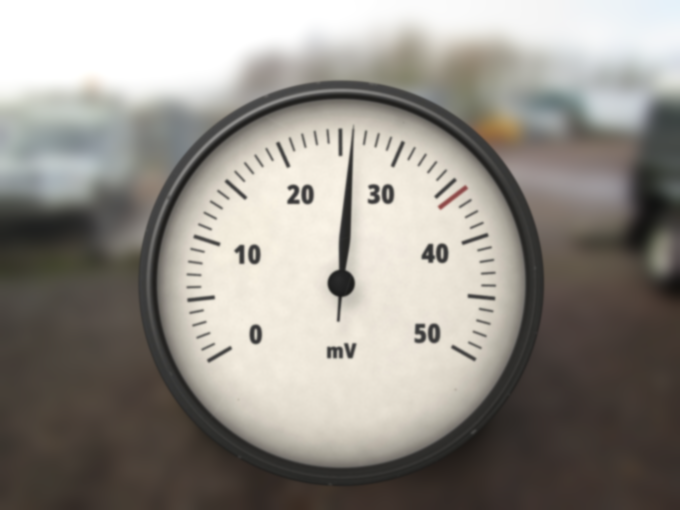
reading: 26,mV
